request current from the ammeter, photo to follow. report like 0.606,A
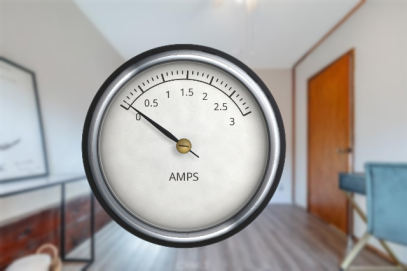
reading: 0.1,A
